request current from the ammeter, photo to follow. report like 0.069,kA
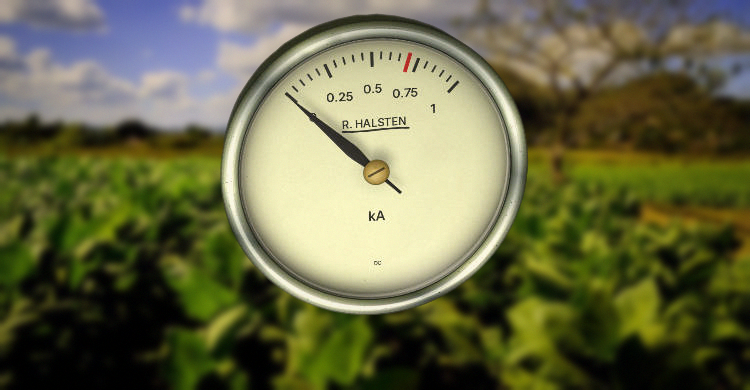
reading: 0,kA
